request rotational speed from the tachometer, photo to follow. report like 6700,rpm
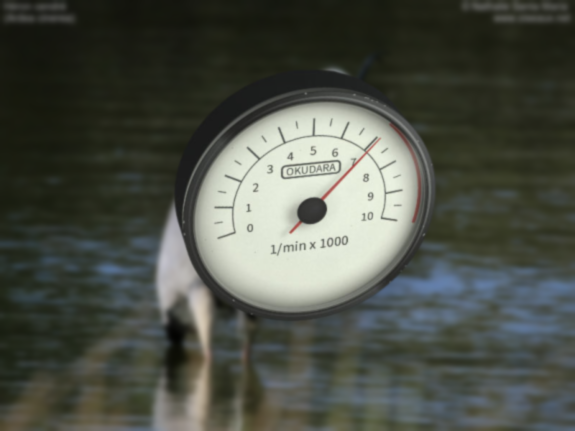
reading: 7000,rpm
